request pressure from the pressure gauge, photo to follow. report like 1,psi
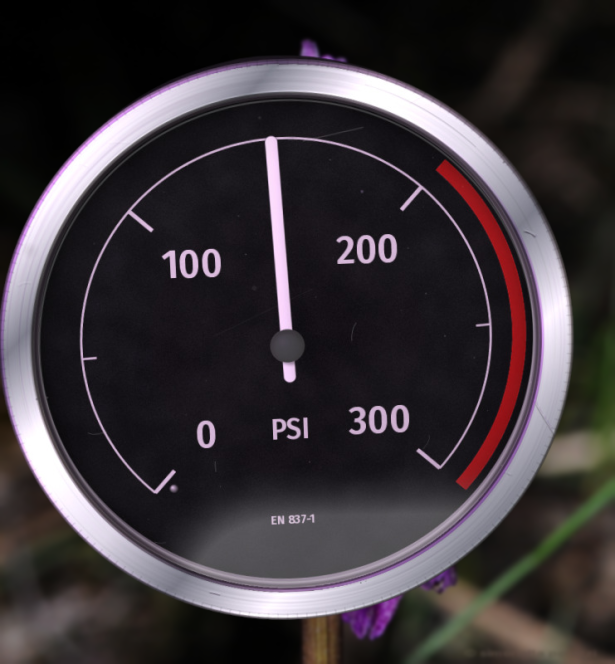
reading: 150,psi
